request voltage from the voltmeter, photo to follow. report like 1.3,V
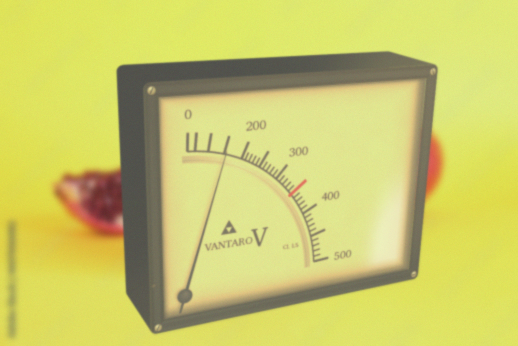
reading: 150,V
